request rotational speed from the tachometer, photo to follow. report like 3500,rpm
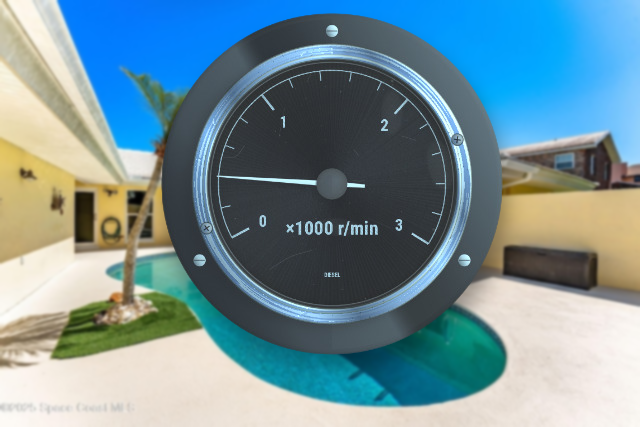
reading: 400,rpm
